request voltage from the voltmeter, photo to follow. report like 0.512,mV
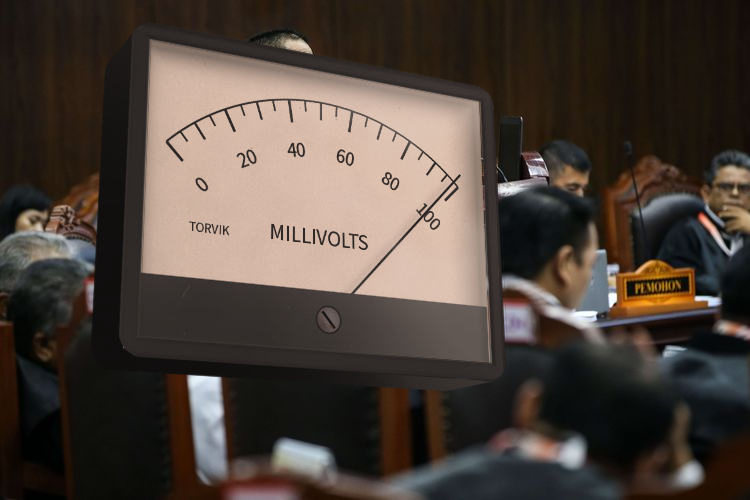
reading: 97.5,mV
